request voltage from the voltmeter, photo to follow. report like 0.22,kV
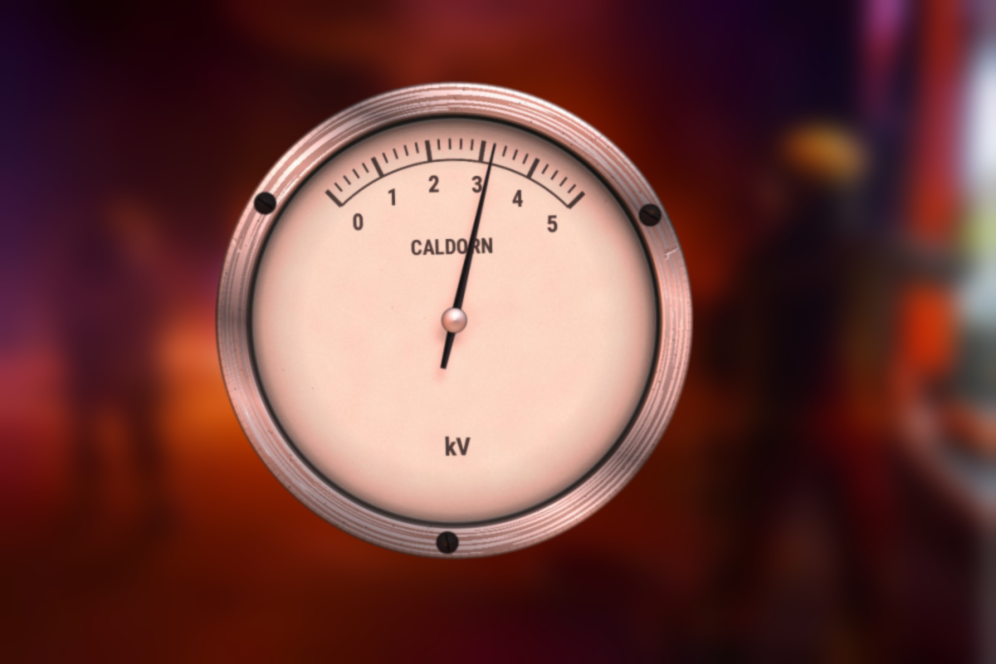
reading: 3.2,kV
